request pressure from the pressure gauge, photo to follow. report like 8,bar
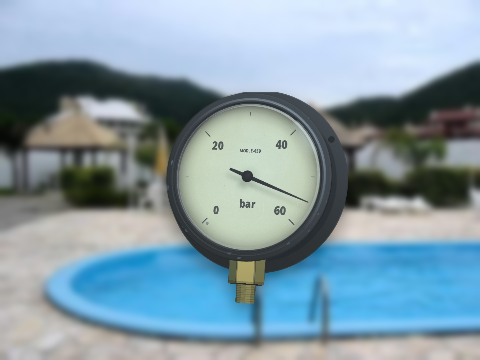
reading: 55,bar
